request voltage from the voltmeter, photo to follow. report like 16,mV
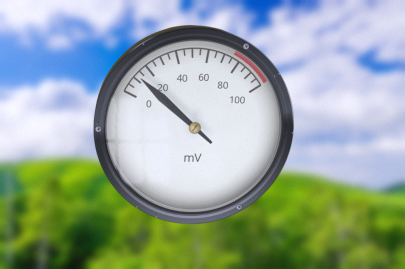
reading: 12.5,mV
